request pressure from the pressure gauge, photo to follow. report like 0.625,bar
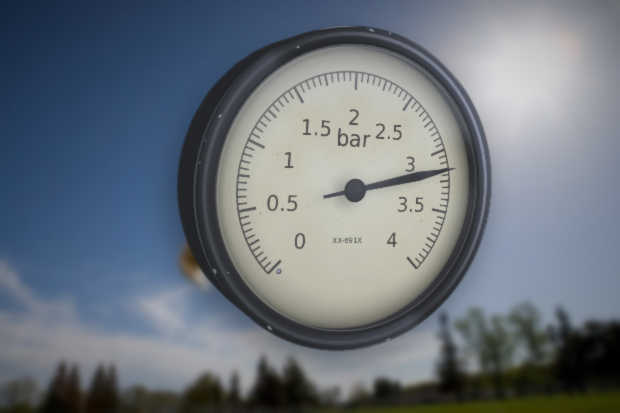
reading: 3.15,bar
